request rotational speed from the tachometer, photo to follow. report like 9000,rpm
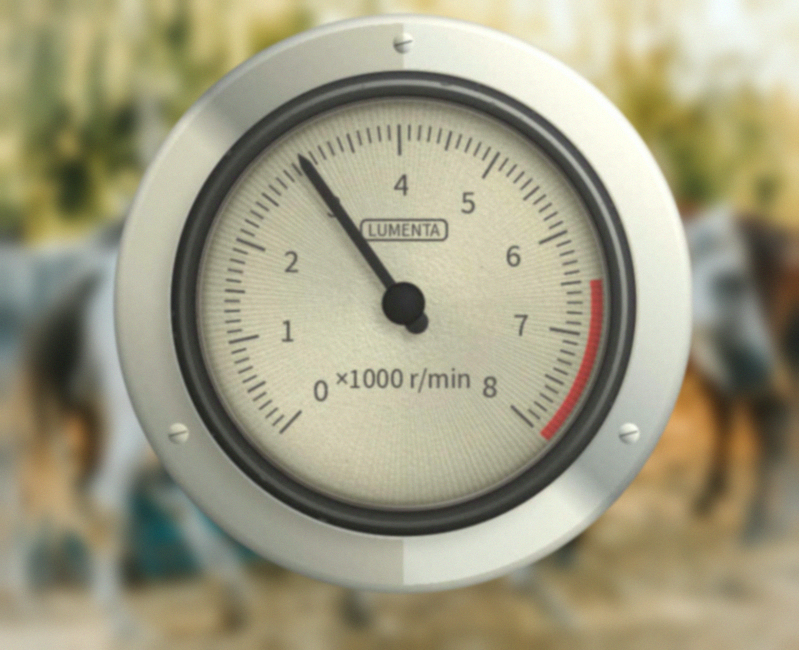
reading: 3000,rpm
